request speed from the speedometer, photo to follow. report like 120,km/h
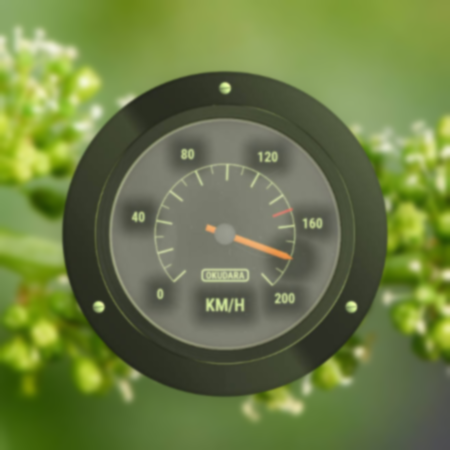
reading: 180,km/h
